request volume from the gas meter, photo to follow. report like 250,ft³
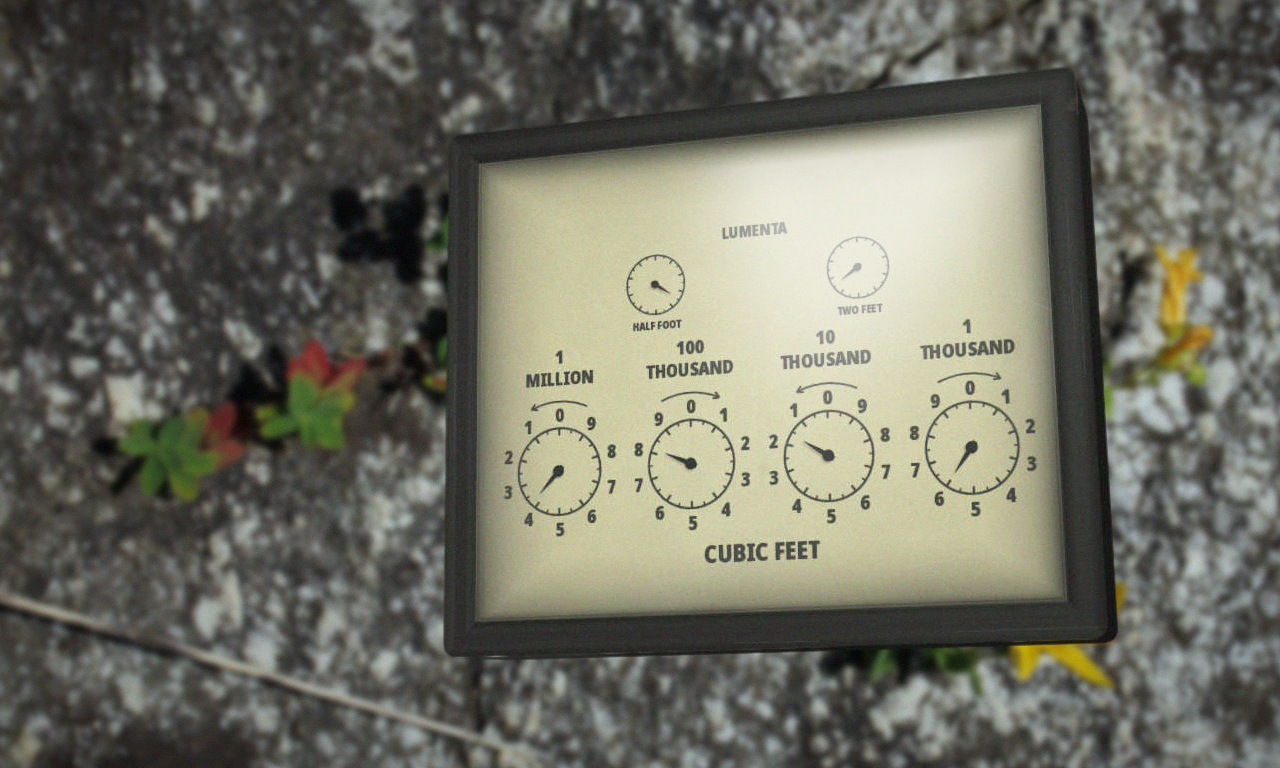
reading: 381600,ft³
